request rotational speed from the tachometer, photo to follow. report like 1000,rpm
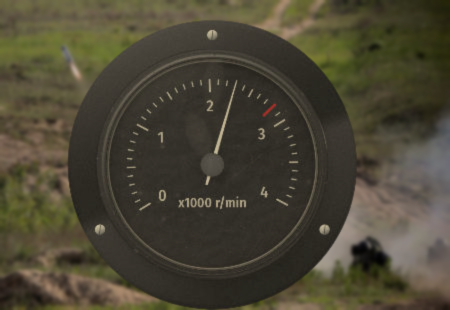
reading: 2300,rpm
